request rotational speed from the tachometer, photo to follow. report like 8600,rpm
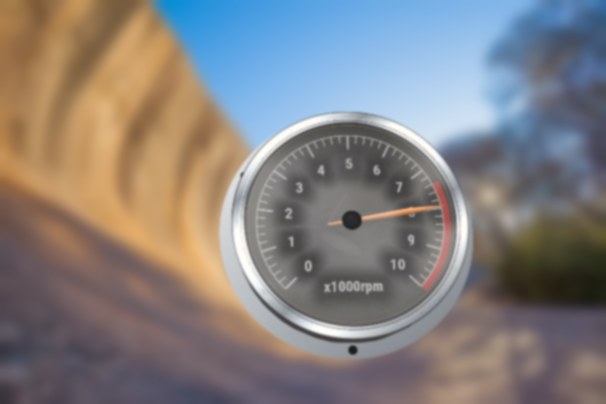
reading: 8000,rpm
